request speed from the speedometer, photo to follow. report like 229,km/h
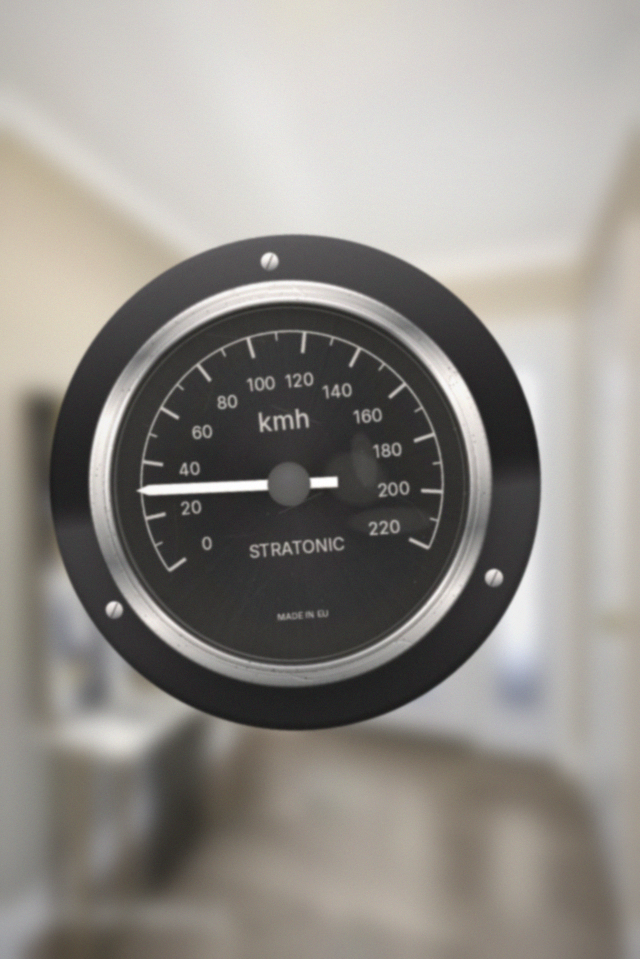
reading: 30,km/h
